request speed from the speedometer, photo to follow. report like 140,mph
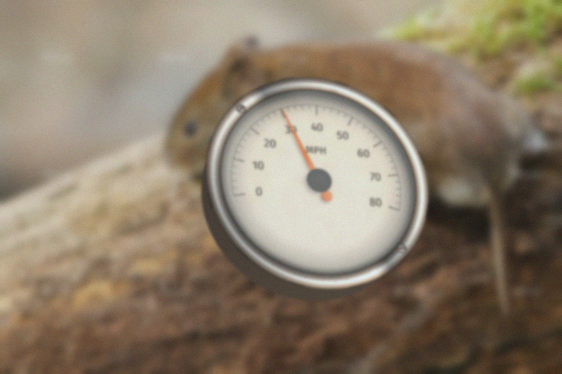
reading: 30,mph
